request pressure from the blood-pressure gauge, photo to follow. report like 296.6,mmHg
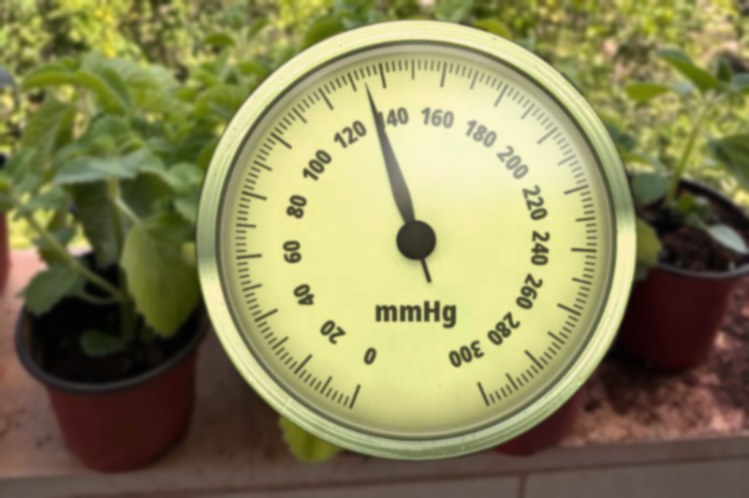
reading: 134,mmHg
